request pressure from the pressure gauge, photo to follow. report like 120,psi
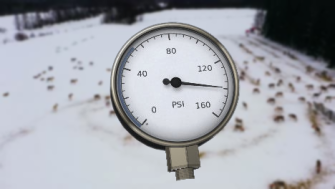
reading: 140,psi
